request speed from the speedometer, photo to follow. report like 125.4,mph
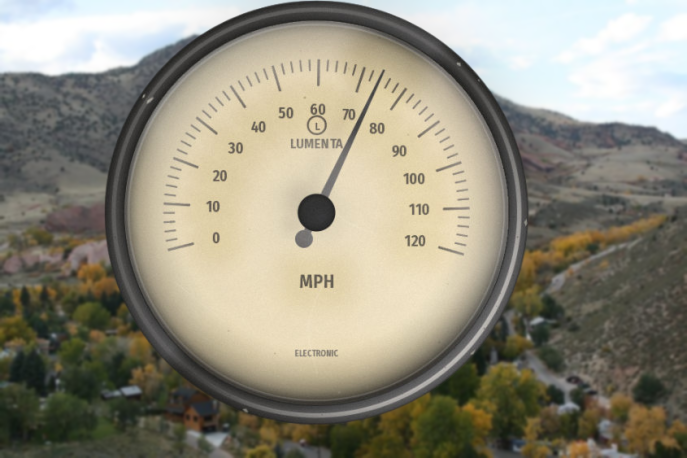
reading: 74,mph
